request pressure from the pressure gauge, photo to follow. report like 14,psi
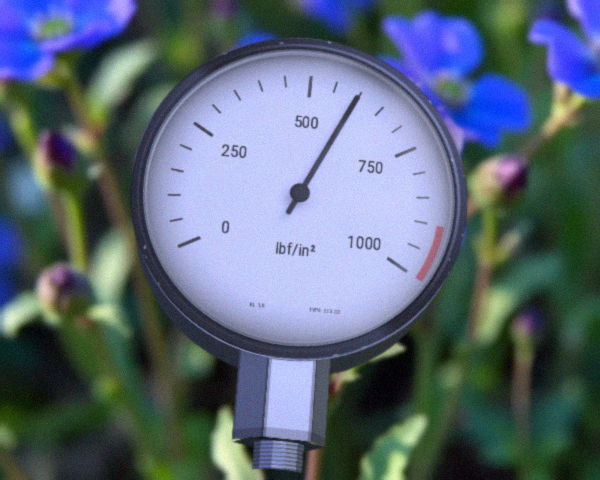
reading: 600,psi
